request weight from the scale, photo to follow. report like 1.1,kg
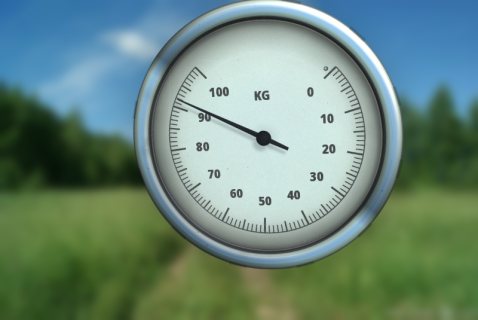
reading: 92,kg
